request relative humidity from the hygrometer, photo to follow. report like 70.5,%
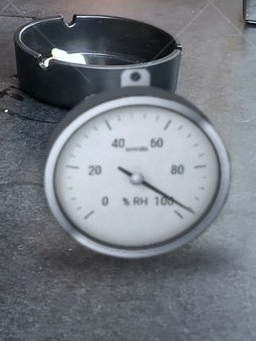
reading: 96,%
